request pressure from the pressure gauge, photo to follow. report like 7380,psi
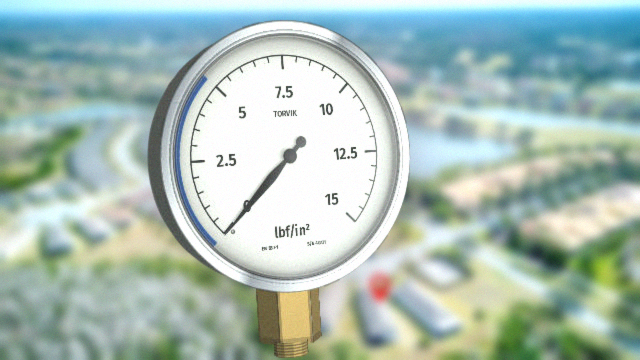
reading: 0,psi
